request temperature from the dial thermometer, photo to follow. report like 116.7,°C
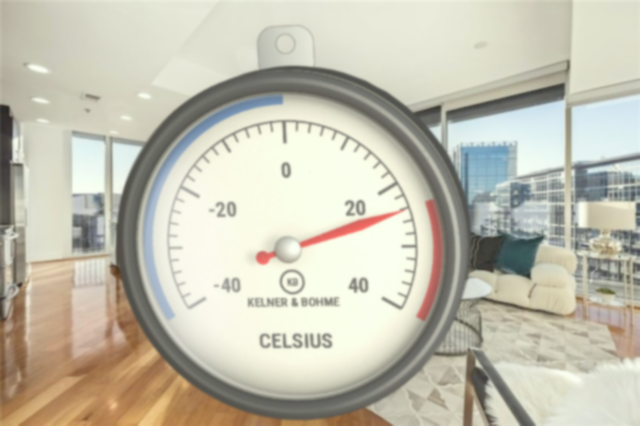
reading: 24,°C
